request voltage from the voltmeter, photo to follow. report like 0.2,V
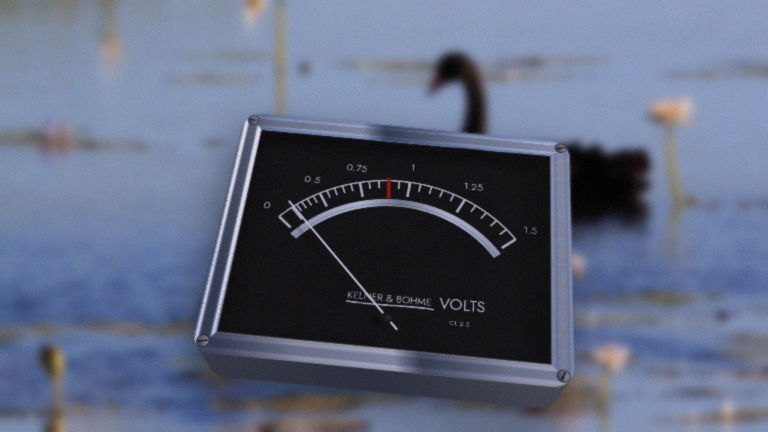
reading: 0.25,V
